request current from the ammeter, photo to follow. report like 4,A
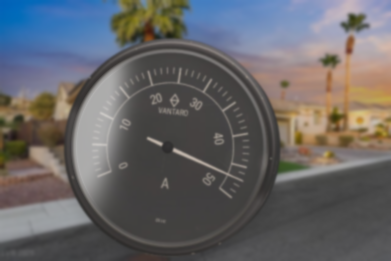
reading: 47,A
